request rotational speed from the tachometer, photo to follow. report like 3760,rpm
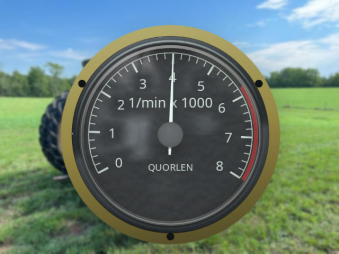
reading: 4000,rpm
